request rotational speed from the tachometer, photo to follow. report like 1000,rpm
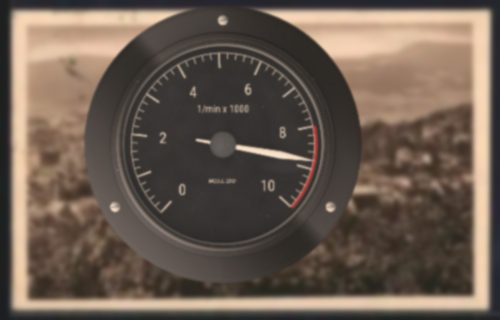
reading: 8800,rpm
